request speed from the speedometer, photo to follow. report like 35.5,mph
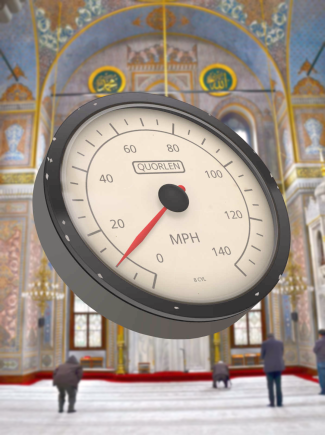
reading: 10,mph
